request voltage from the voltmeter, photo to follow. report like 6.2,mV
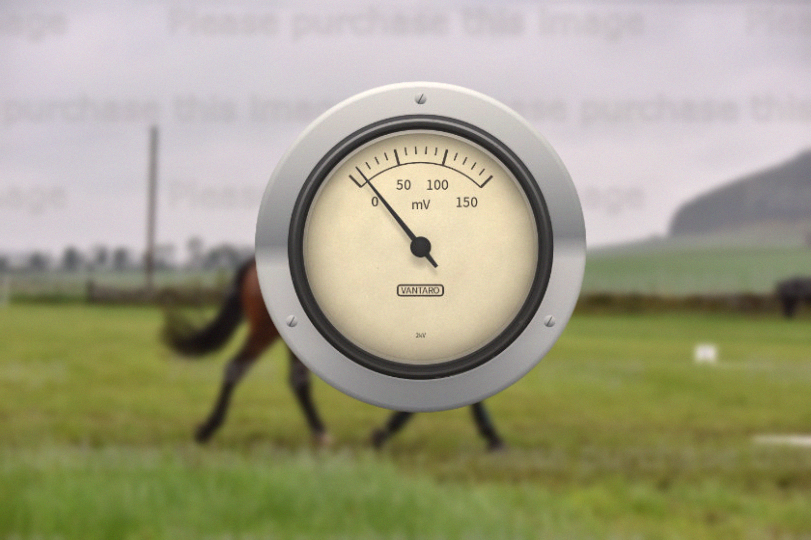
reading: 10,mV
